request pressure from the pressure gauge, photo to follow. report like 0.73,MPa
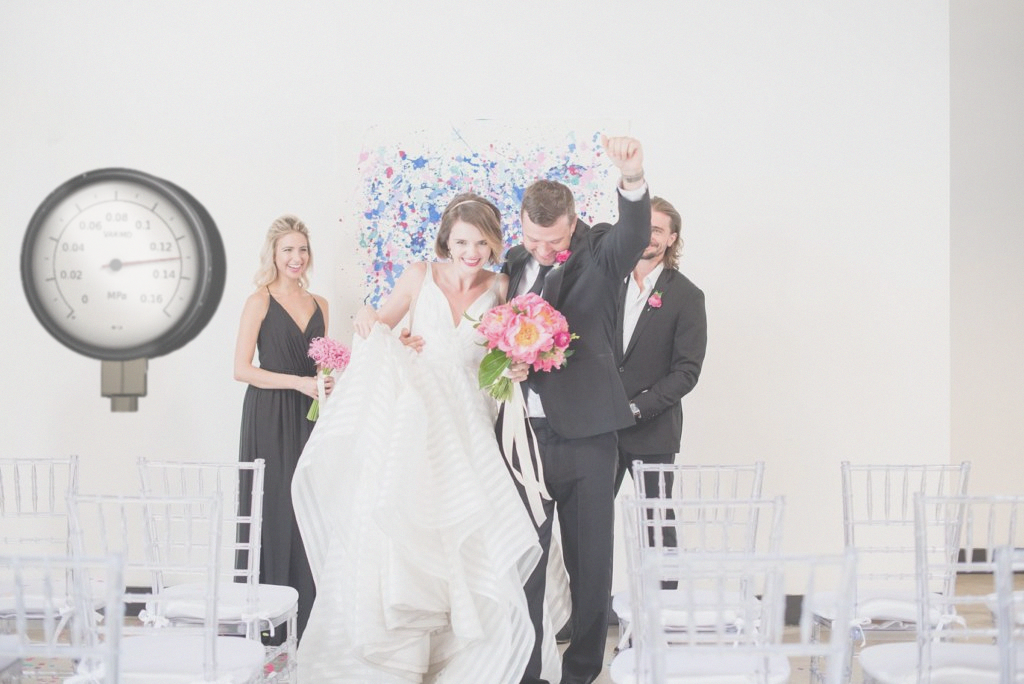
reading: 0.13,MPa
